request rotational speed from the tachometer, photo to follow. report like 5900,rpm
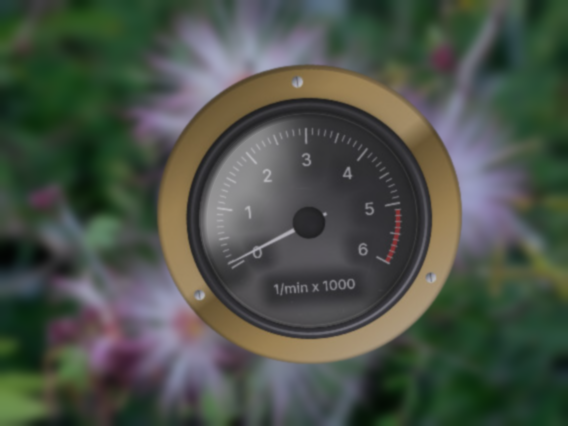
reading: 100,rpm
